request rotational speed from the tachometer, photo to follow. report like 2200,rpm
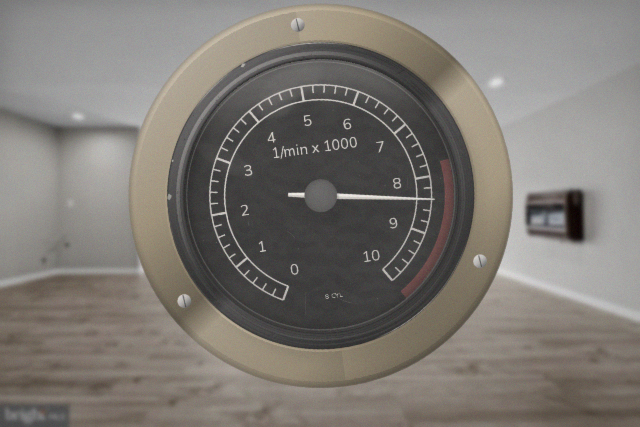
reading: 8400,rpm
